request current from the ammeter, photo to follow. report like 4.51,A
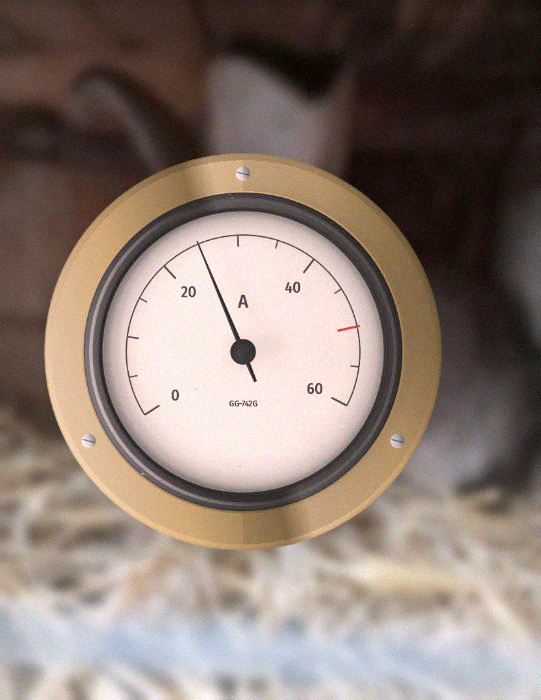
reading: 25,A
